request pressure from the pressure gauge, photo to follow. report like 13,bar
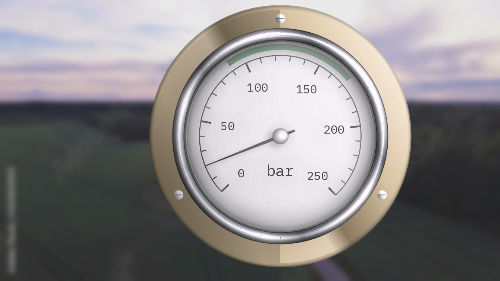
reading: 20,bar
